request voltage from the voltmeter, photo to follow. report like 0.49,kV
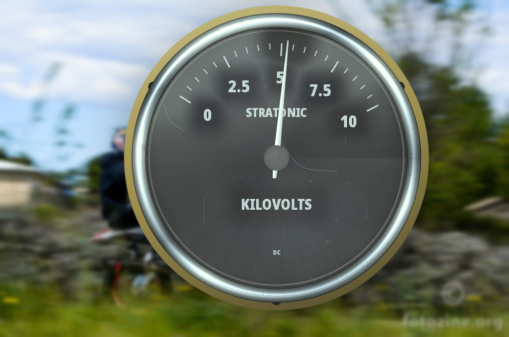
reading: 5.25,kV
